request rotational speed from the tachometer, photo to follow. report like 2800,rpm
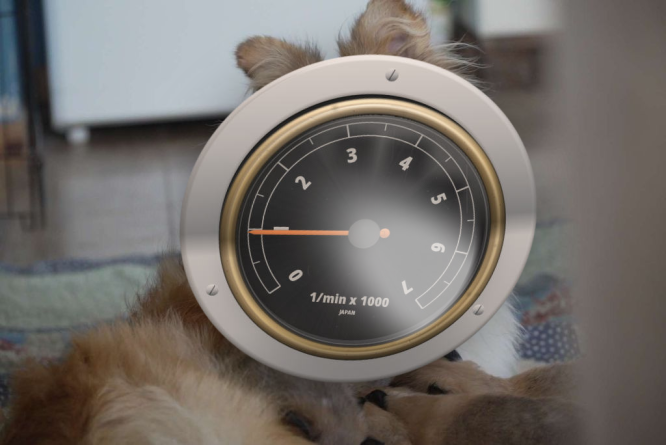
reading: 1000,rpm
